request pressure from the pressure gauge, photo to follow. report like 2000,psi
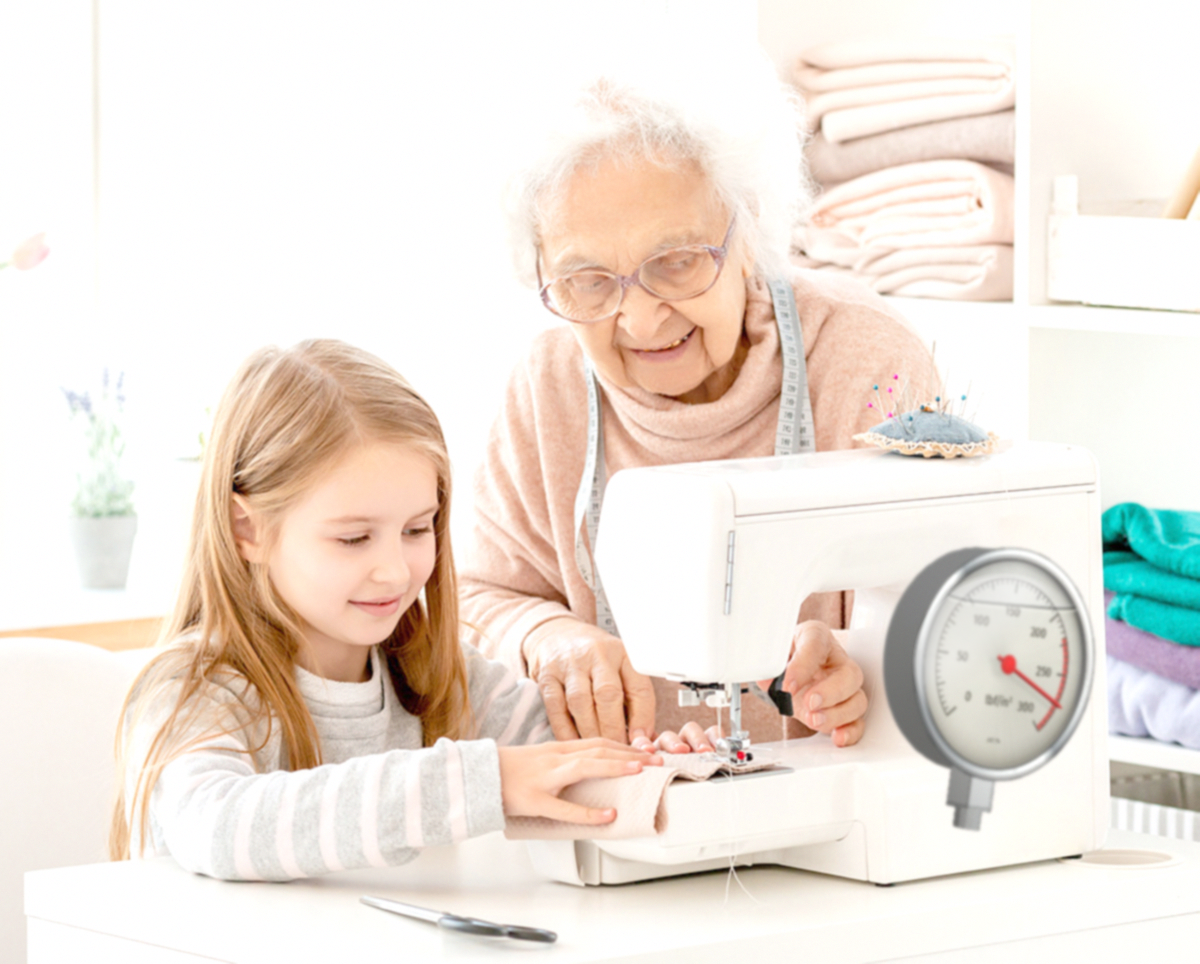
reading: 275,psi
